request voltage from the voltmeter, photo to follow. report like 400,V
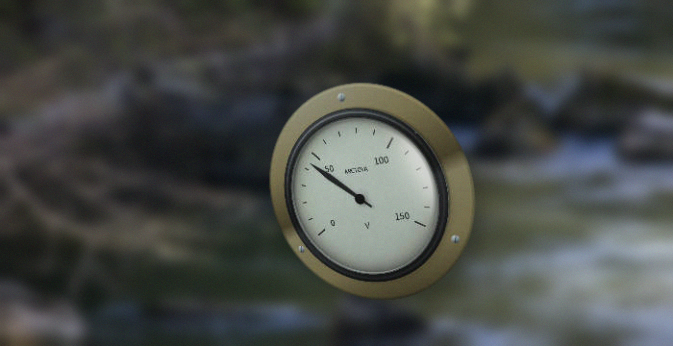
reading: 45,V
